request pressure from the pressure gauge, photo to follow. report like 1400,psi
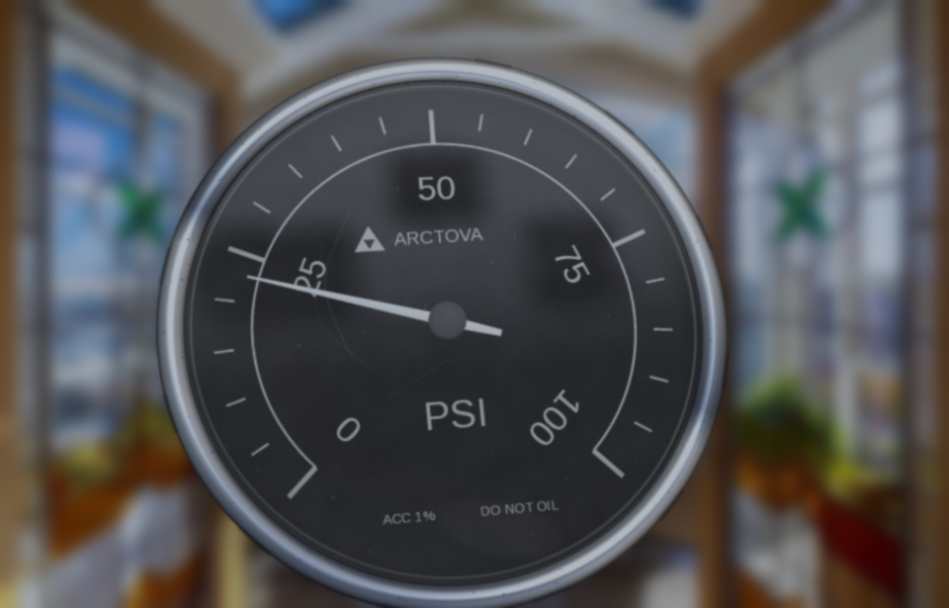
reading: 22.5,psi
